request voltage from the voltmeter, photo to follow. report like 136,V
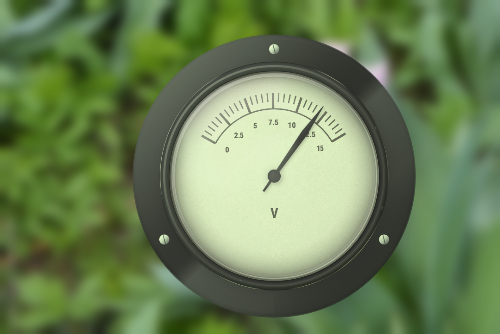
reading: 12,V
